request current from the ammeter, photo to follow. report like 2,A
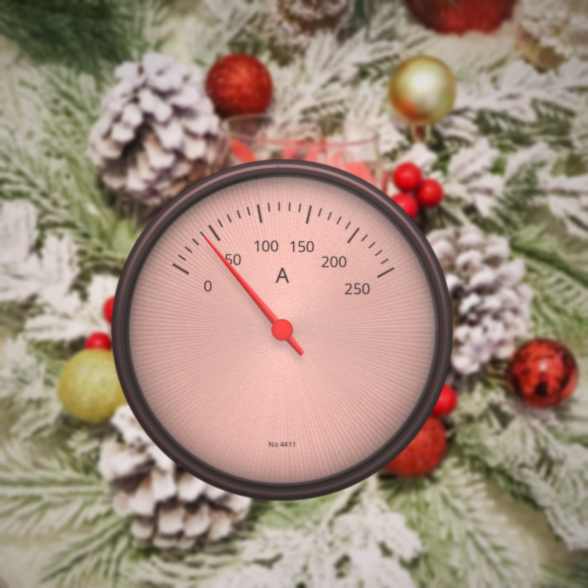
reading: 40,A
